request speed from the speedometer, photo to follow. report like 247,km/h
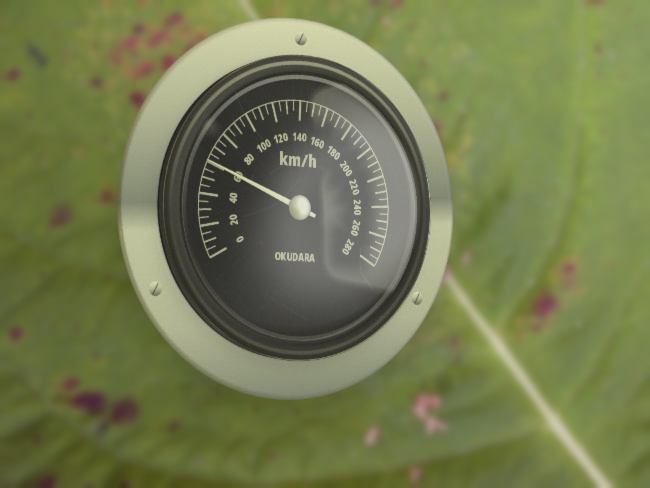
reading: 60,km/h
